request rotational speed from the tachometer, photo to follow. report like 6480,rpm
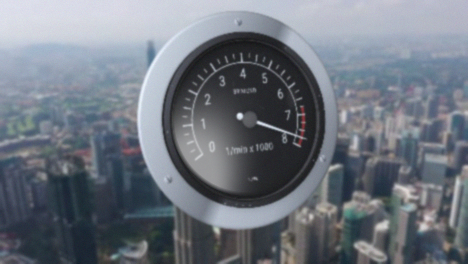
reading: 7750,rpm
